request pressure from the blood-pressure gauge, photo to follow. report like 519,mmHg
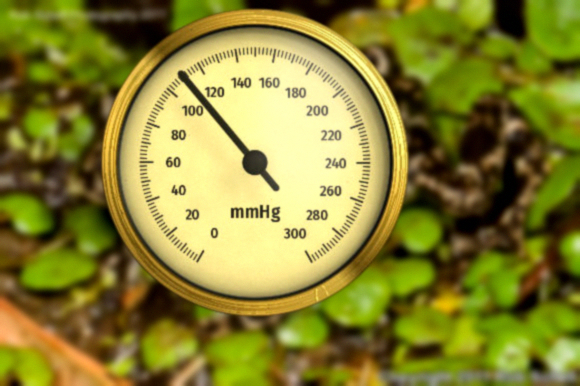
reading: 110,mmHg
